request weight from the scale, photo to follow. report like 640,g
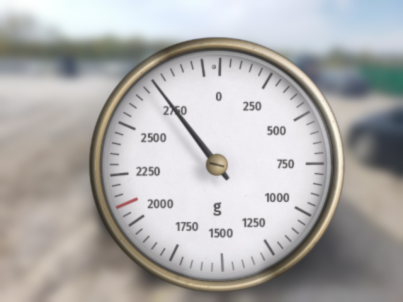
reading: 2750,g
